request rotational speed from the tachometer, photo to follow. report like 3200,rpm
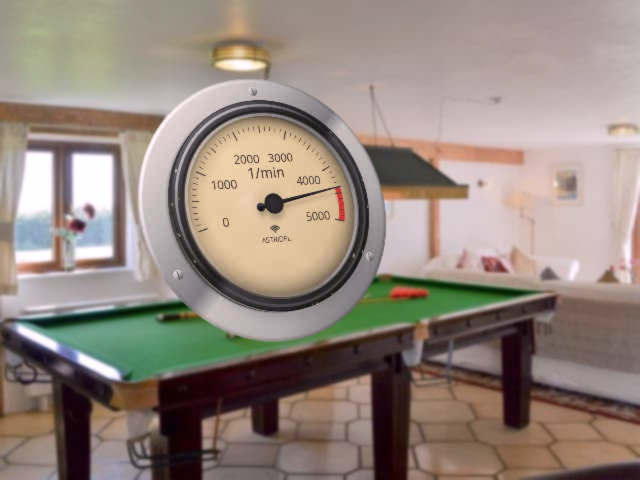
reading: 4400,rpm
